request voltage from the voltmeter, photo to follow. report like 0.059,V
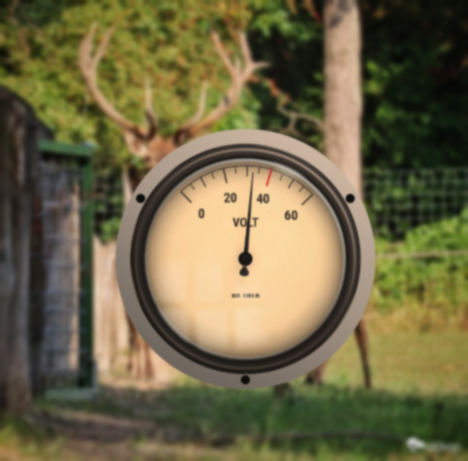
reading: 32.5,V
